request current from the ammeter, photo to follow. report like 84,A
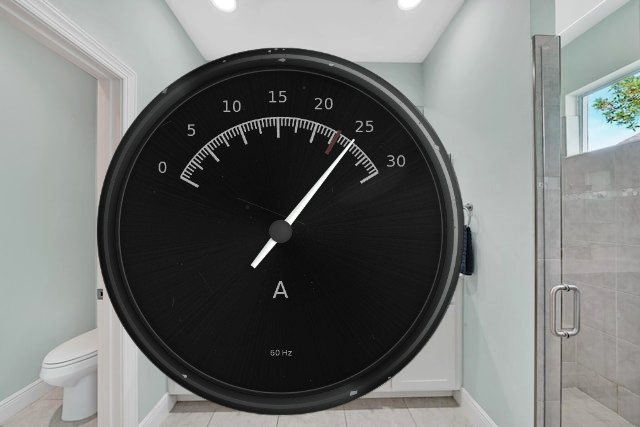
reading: 25,A
